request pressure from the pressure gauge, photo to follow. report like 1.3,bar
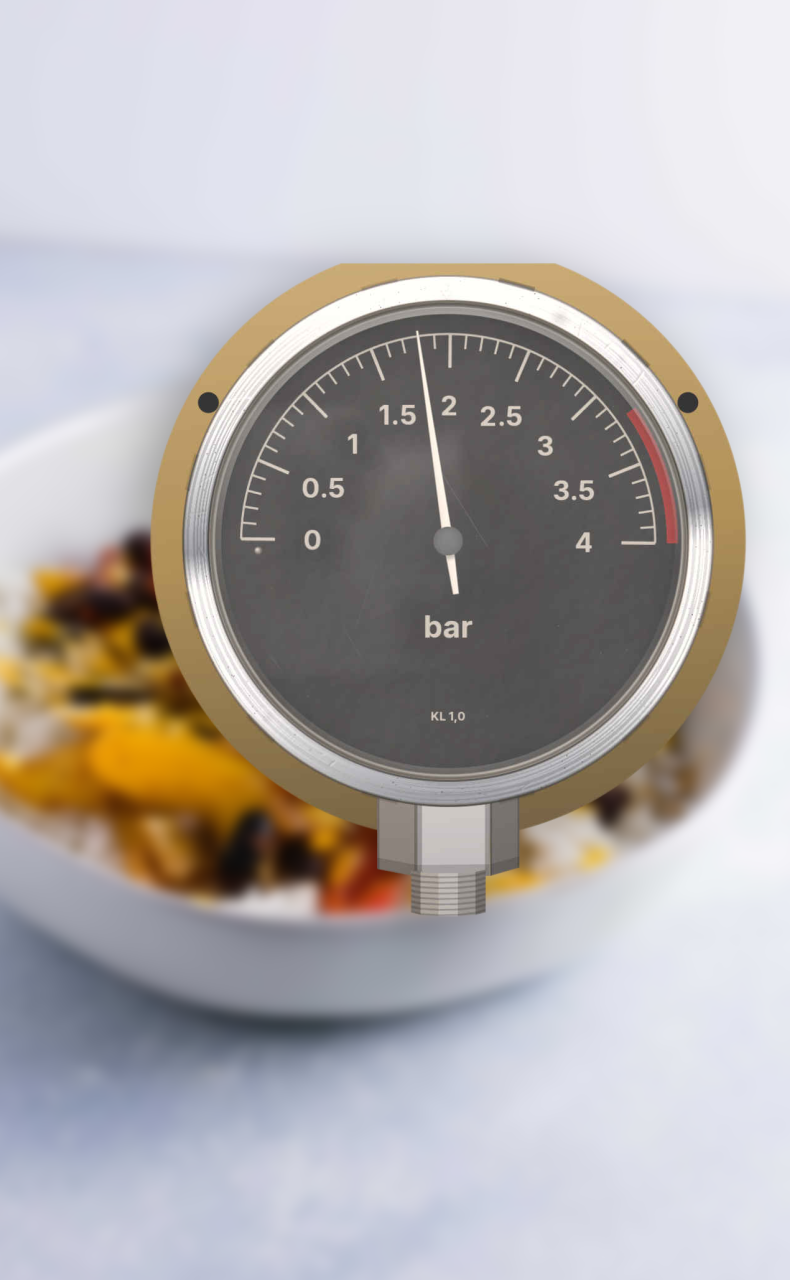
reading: 1.8,bar
